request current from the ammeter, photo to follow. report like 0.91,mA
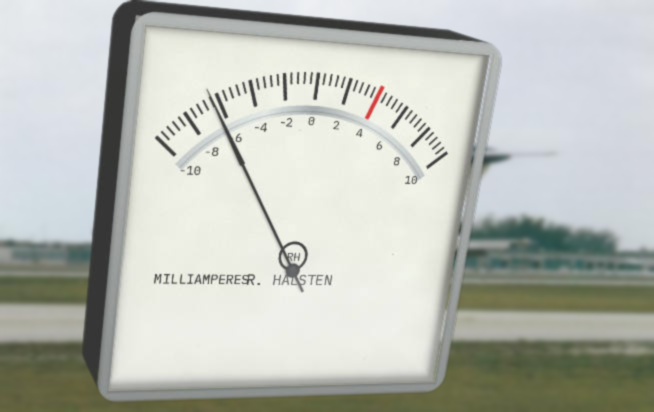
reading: -6.4,mA
